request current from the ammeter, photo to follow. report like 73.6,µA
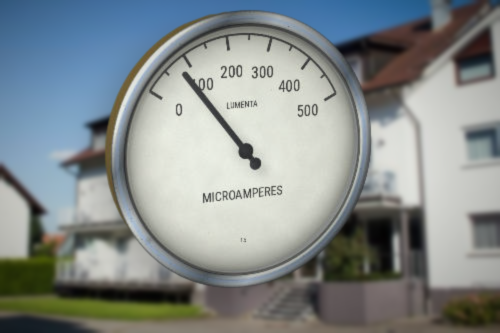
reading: 75,µA
